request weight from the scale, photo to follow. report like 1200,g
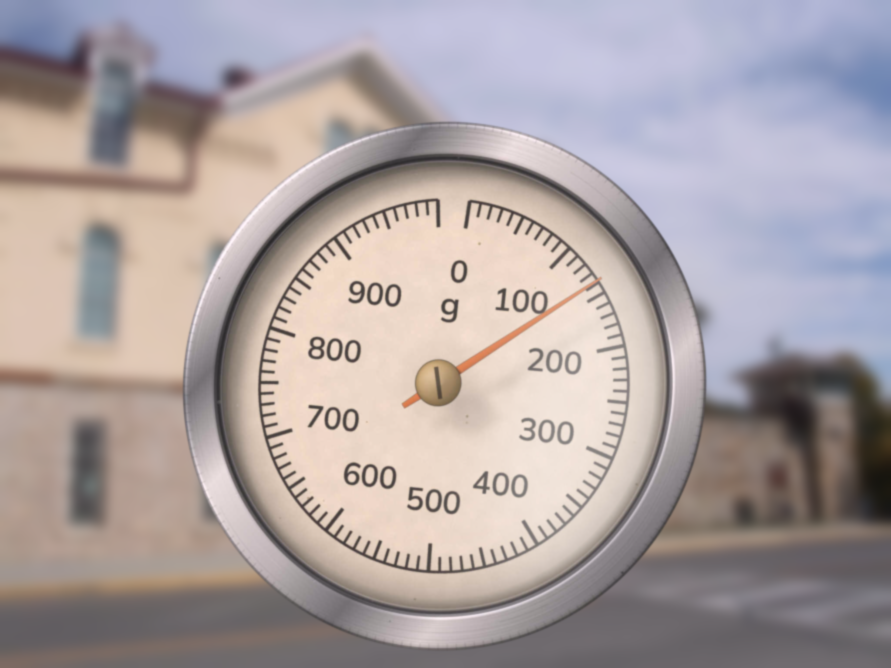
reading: 140,g
